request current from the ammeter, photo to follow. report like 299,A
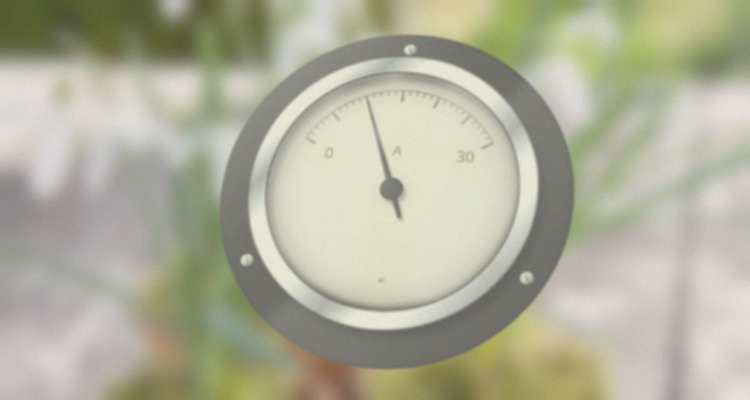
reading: 10,A
